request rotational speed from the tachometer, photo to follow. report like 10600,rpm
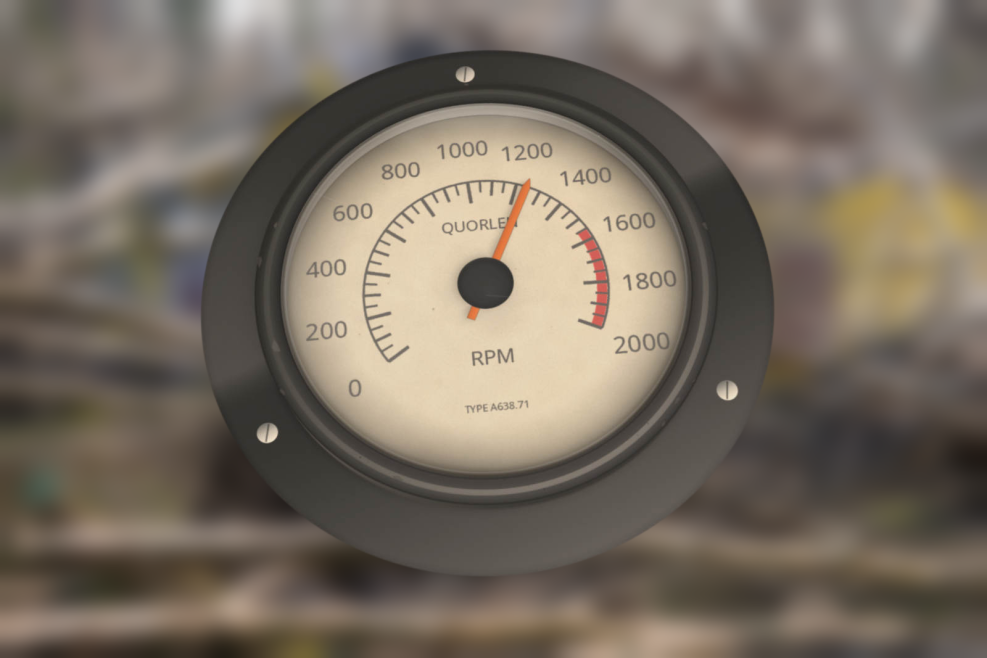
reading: 1250,rpm
